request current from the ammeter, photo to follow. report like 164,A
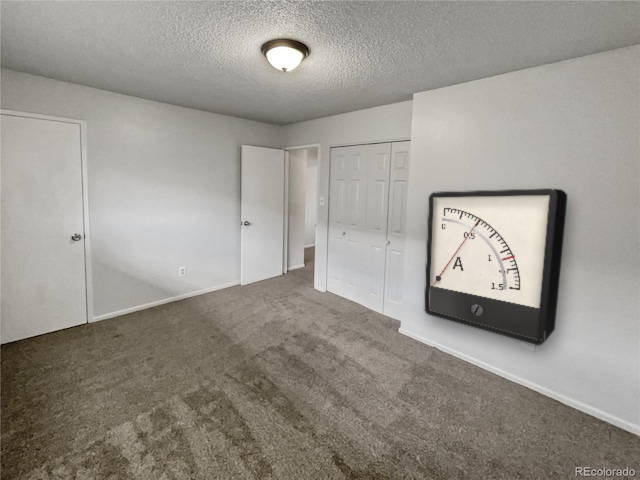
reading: 0.5,A
